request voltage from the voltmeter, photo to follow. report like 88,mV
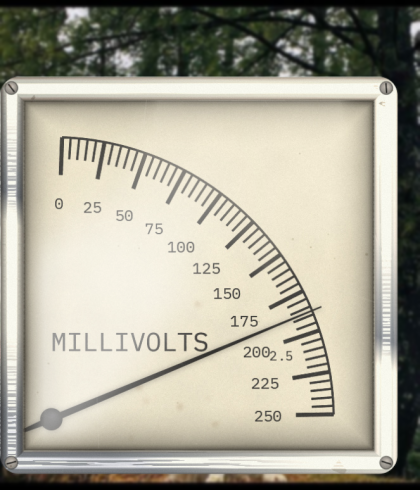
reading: 187.5,mV
